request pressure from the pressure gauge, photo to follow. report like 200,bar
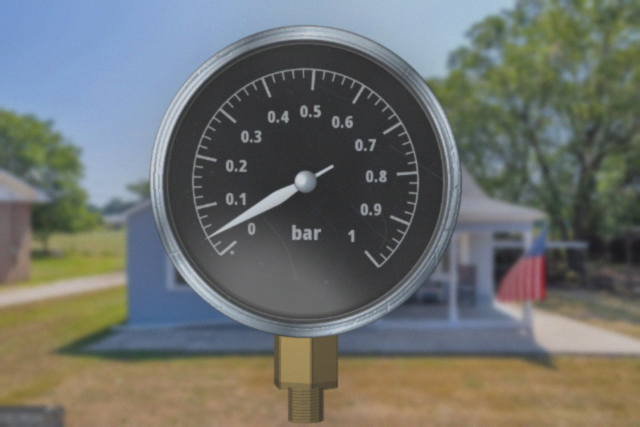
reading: 0.04,bar
